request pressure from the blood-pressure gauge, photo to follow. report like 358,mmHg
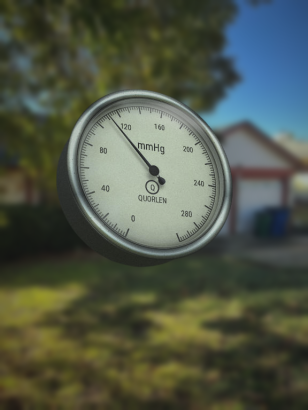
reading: 110,mmHg
